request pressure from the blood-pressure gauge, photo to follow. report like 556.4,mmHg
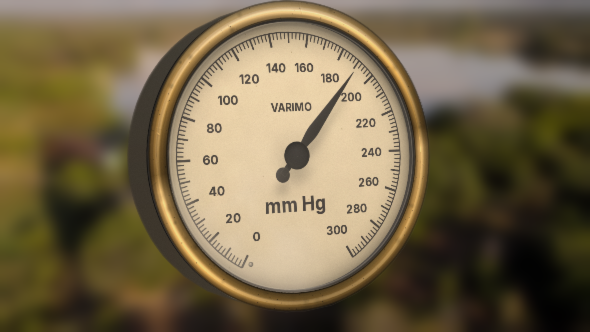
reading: 190,mmHg
